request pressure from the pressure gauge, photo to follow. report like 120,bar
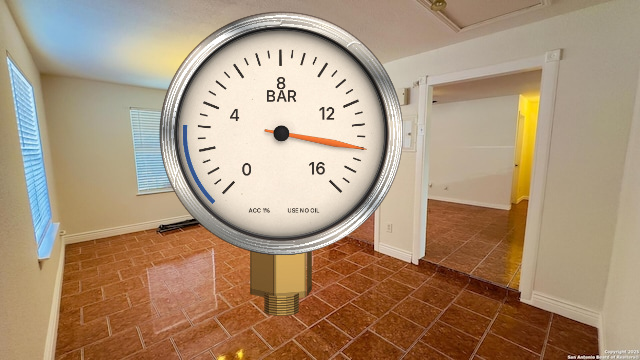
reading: 14,bar
